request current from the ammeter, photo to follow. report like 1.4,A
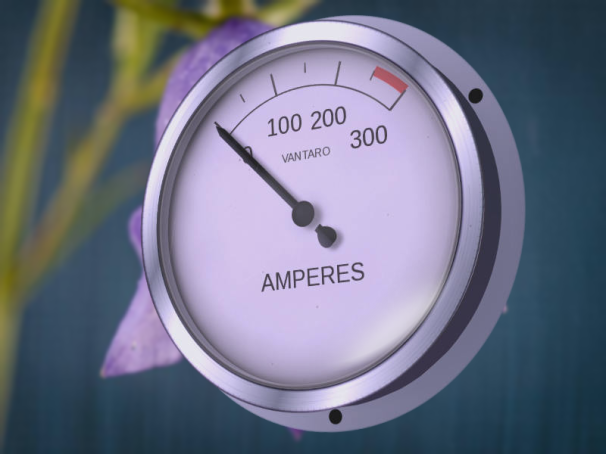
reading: 0,A
